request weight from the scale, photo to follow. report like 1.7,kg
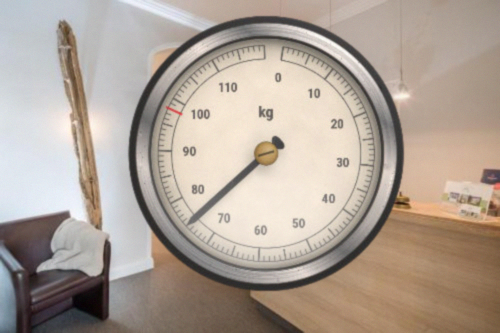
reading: 75,kg
